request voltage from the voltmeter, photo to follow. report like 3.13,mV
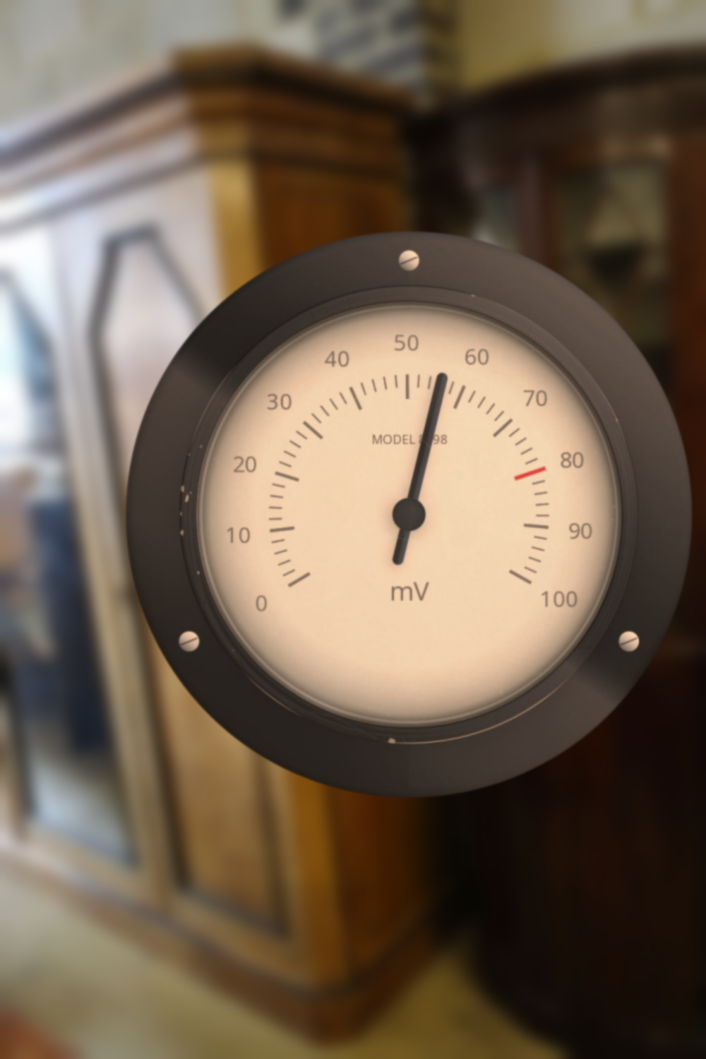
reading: 56,mV
